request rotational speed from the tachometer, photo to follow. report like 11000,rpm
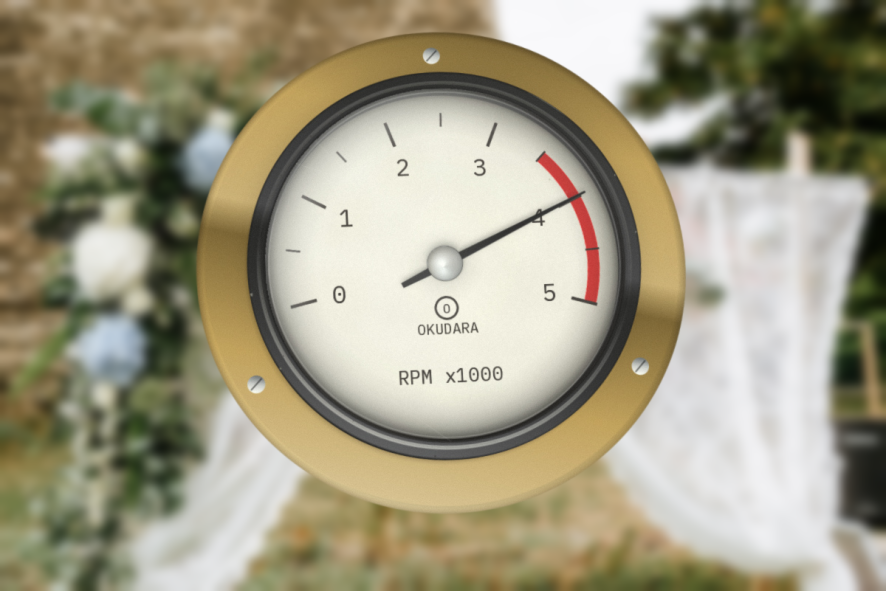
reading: 4000,rpm
